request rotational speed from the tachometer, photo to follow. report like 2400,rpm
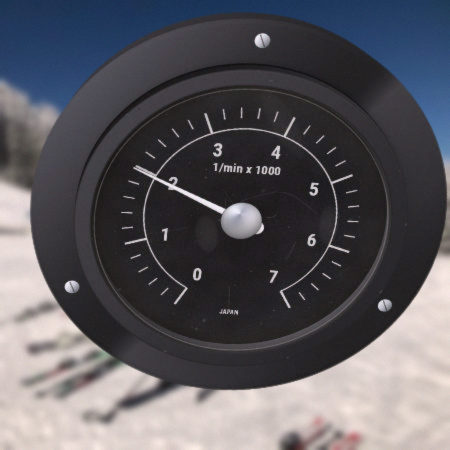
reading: 2000,rpm
